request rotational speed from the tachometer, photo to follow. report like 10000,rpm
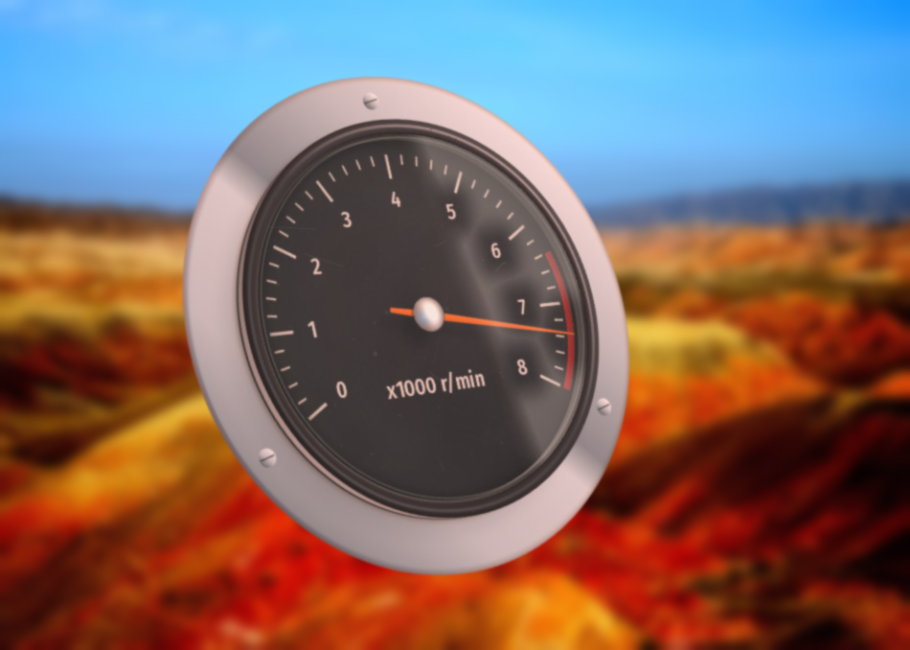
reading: 7400,rpm
